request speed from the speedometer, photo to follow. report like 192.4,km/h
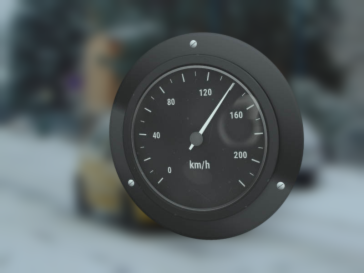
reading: 140,km/h
